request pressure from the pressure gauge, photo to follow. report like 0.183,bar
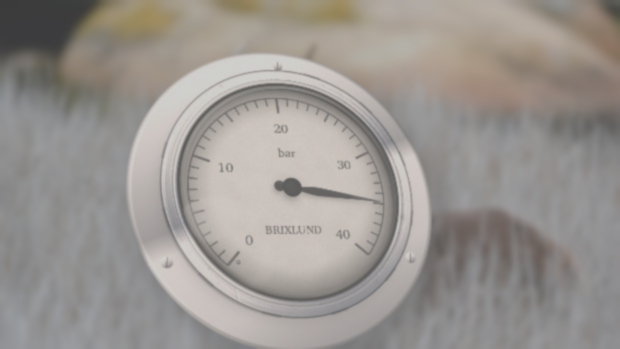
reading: 35,bar
